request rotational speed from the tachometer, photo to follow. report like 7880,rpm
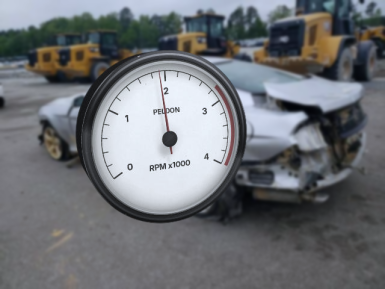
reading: 1900,rpm
